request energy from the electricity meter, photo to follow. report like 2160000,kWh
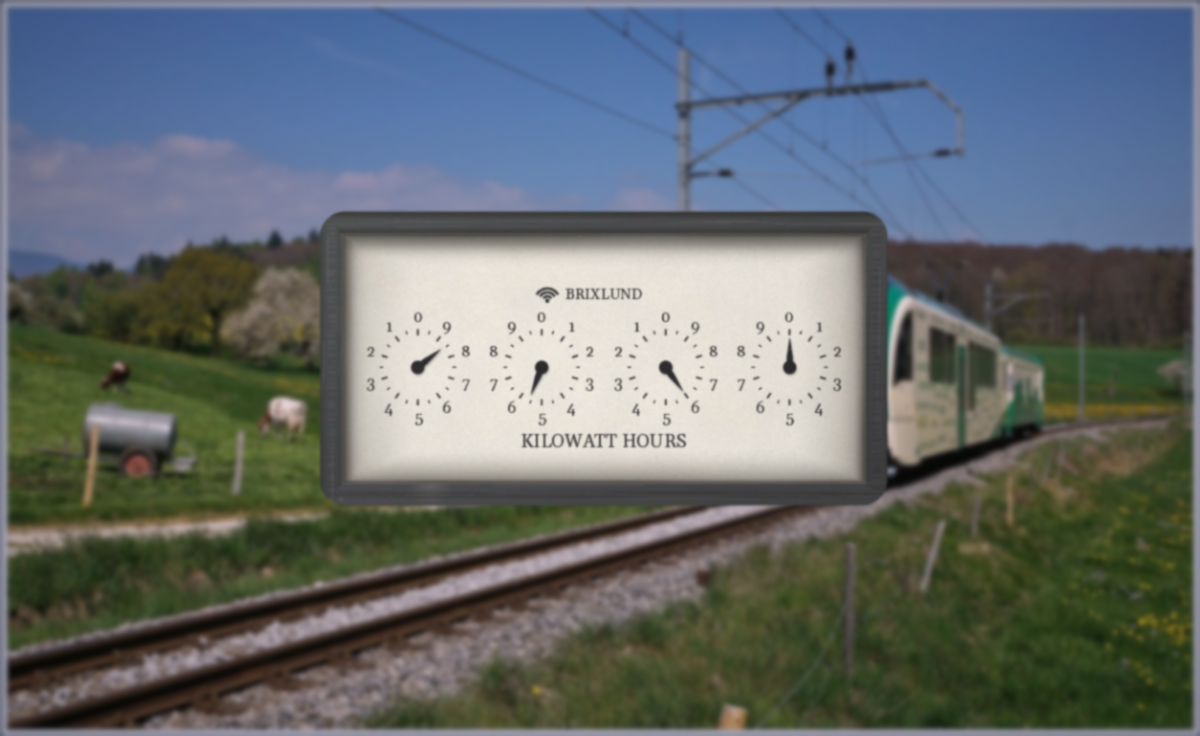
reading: 8560,kWh
